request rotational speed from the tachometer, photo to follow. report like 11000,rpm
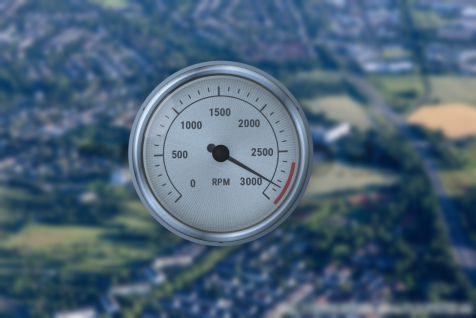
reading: 2850,rpm
